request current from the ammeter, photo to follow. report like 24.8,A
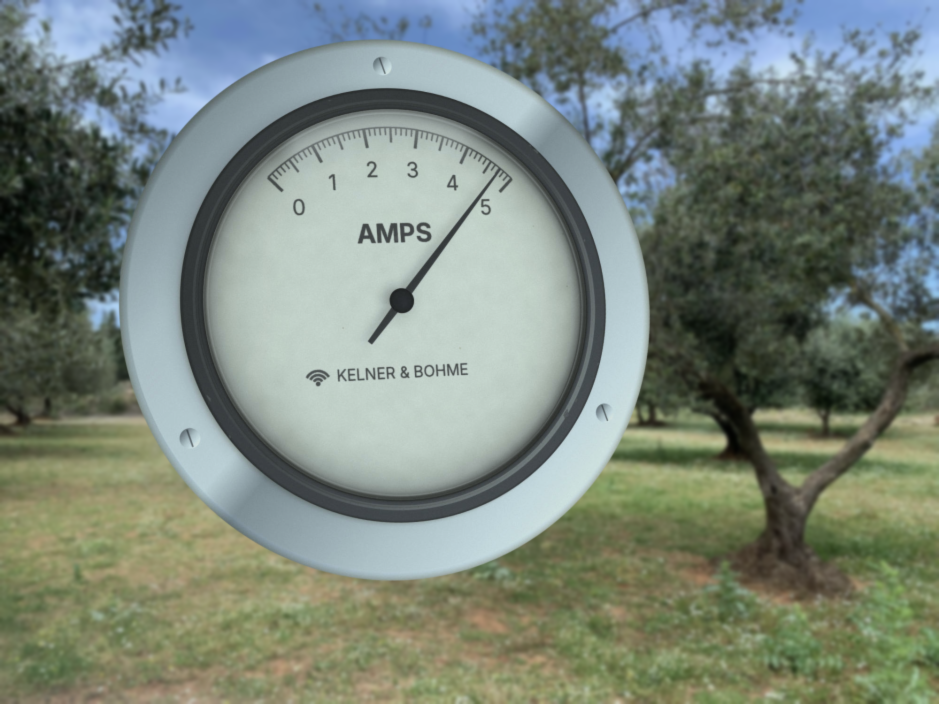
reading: 4.7,A
